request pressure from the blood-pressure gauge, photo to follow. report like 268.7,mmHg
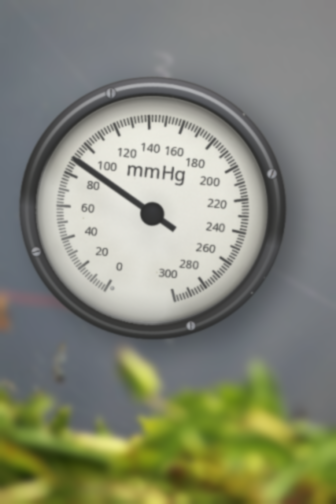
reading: 90,mmHg
